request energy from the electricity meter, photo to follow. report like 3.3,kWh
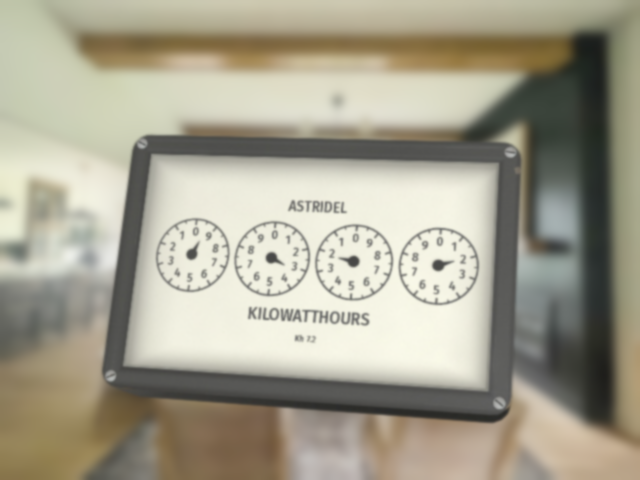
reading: 9322,kWh
